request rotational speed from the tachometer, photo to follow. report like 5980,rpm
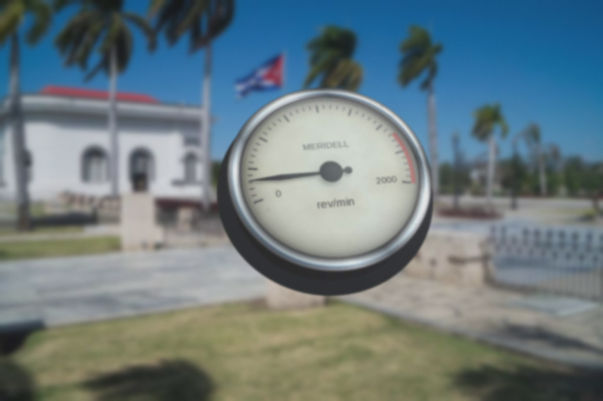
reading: 150,rpm
